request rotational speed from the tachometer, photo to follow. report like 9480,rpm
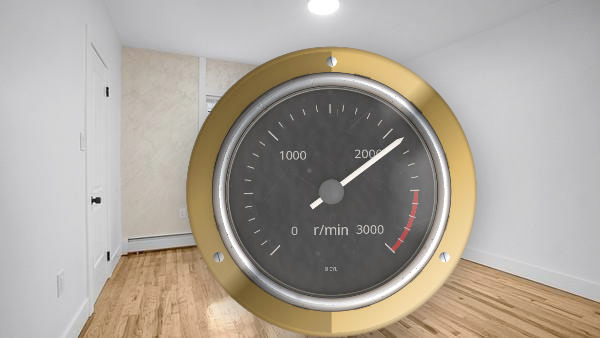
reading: 2100,rpm
